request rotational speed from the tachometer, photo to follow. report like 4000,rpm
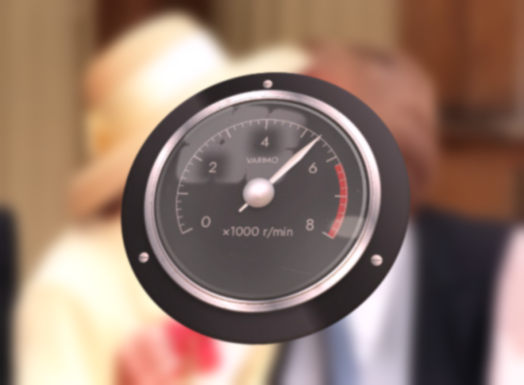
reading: 5400,rpm
